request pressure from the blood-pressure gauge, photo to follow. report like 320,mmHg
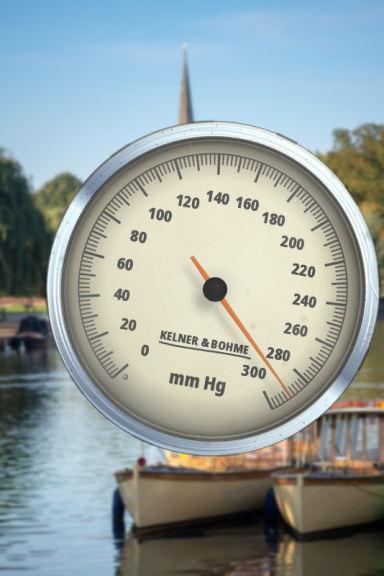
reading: 290,mmHg
